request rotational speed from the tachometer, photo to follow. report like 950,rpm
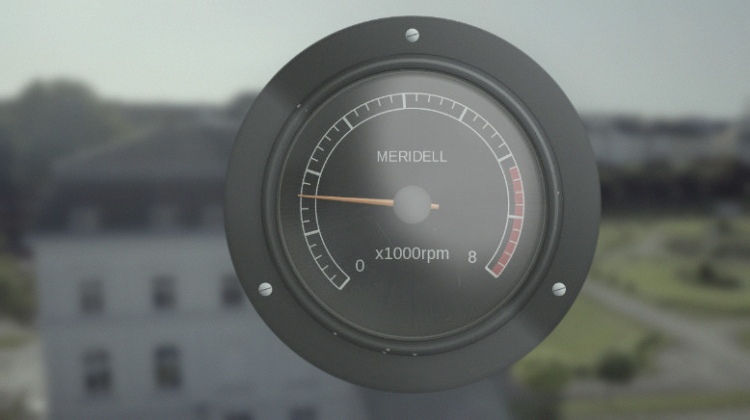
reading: 1600,rpm
